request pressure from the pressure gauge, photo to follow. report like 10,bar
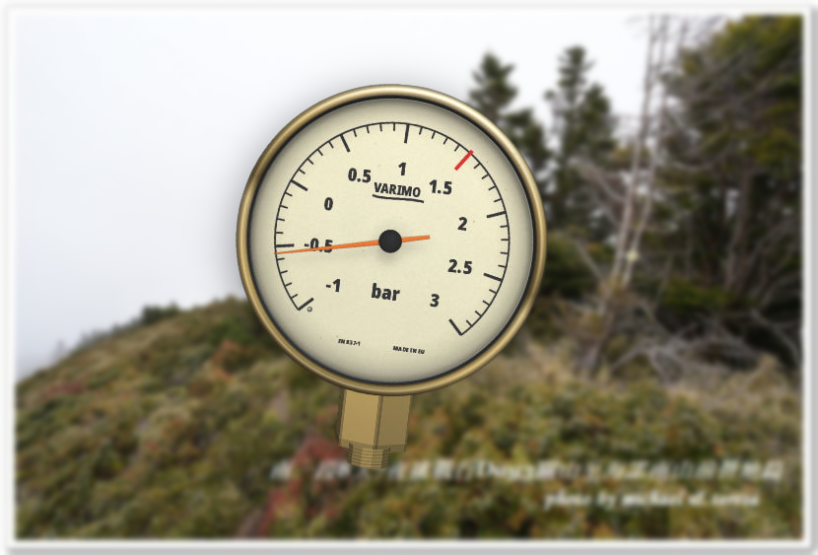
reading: -0.55,bar
